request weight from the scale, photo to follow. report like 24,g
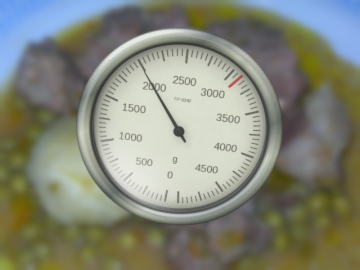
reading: 2000,g
